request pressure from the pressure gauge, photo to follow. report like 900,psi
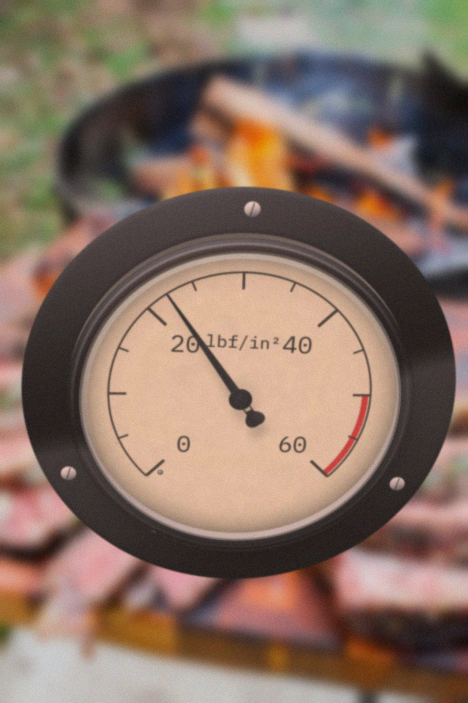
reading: 22.5,psi
